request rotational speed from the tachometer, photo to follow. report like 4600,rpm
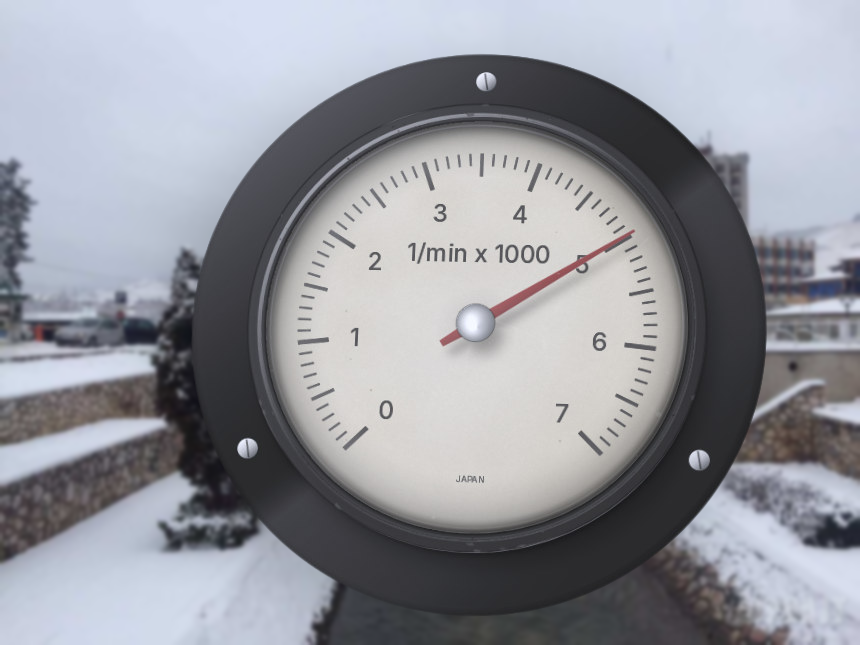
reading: 5000,rpm
